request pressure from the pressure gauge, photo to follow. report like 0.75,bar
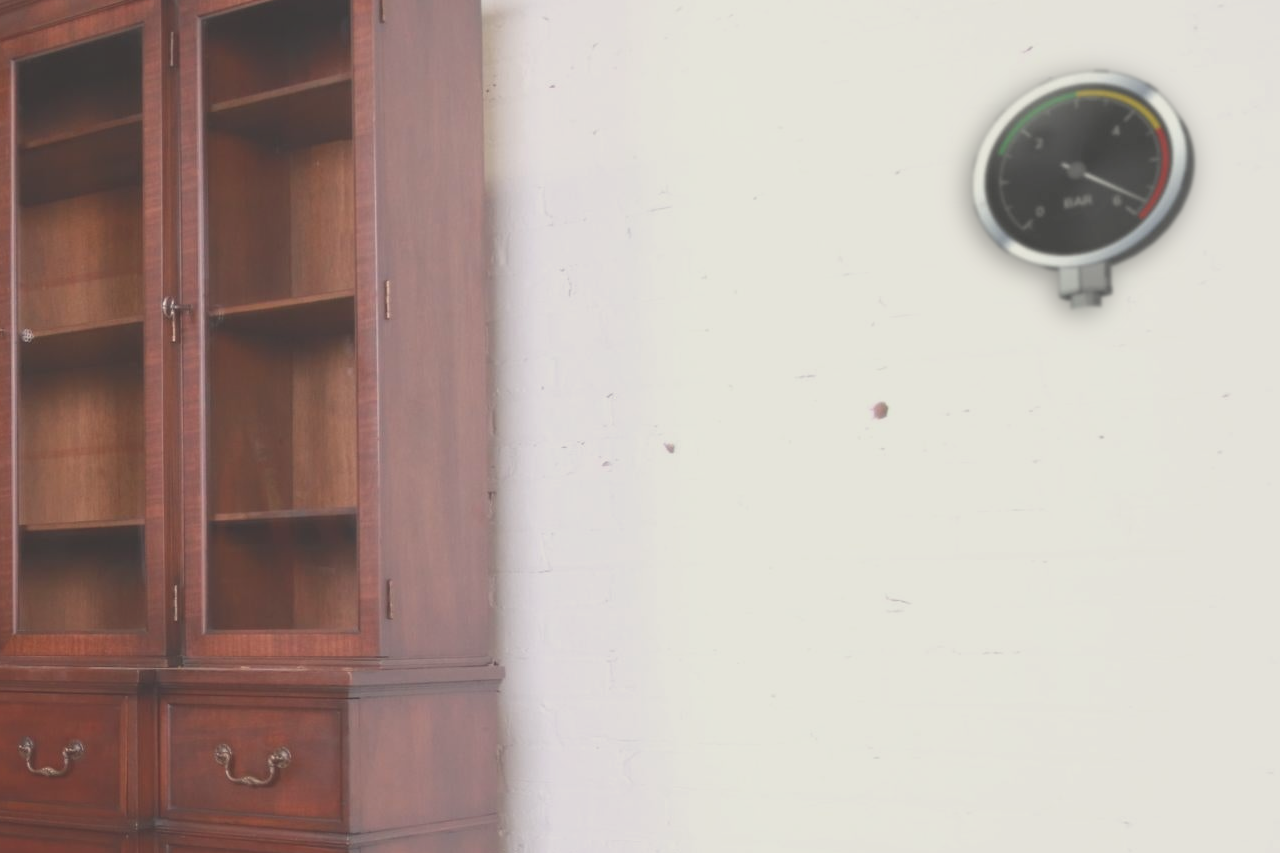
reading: 5.75,bar
